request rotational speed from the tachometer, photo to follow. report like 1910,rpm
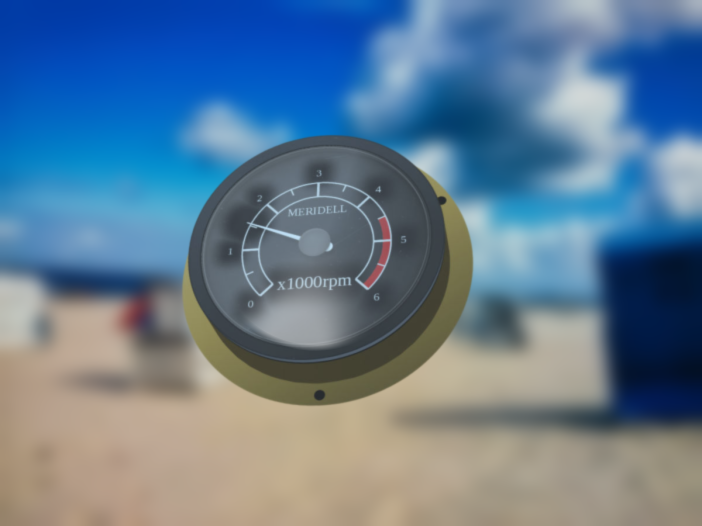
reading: 1500,rpm
